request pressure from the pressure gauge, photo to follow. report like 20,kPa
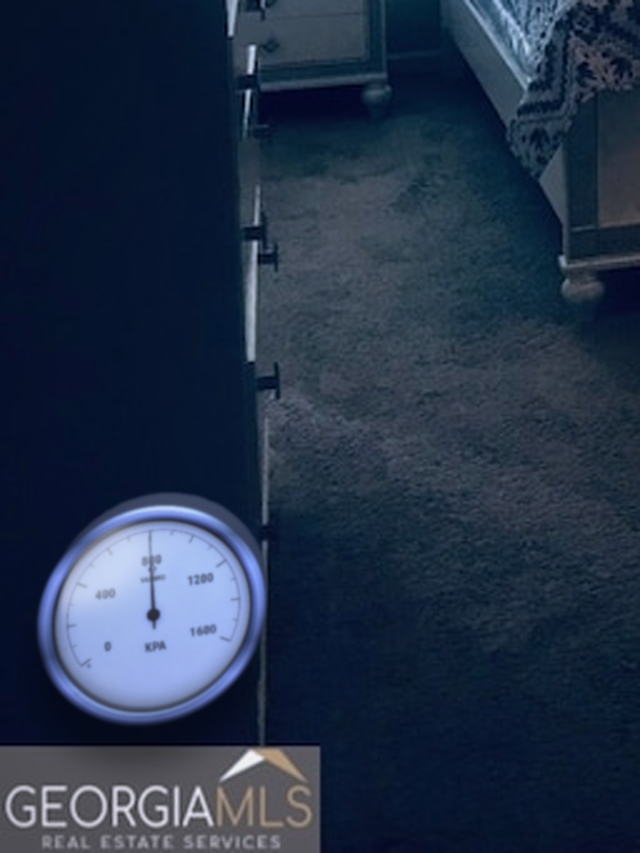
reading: 800,kPa
